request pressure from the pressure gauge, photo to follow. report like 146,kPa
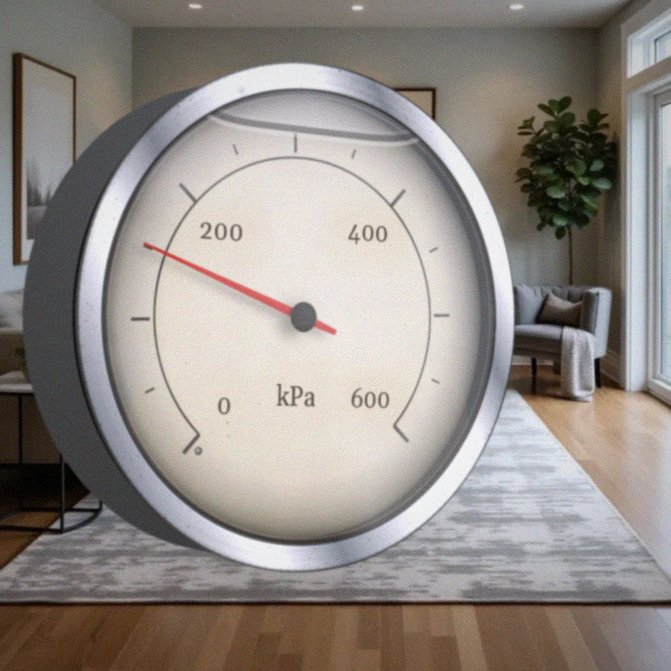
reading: 150,kPa
